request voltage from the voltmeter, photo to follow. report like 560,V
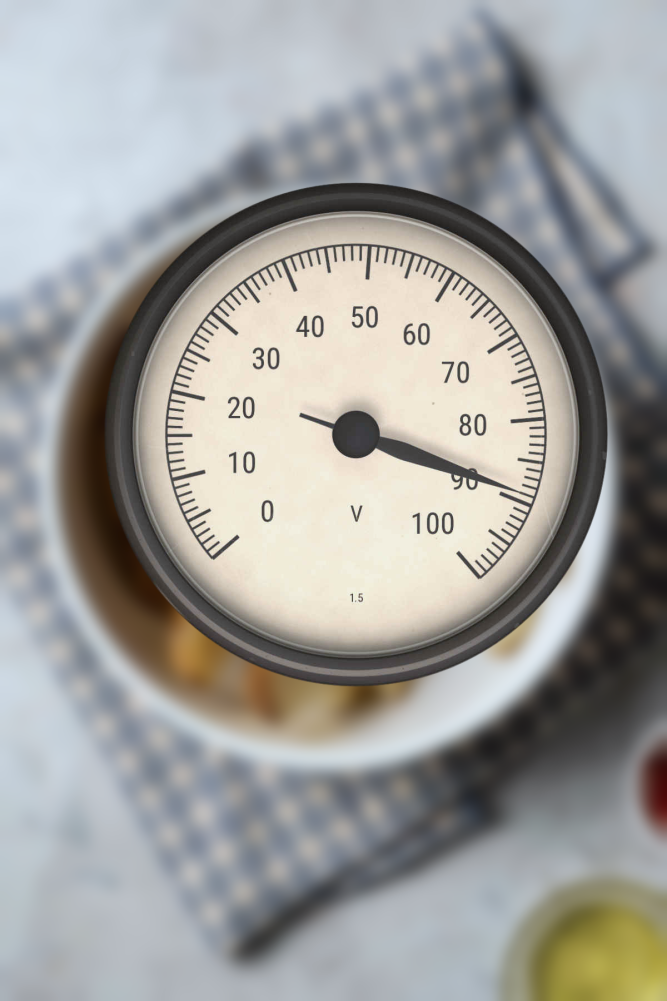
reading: 89,V
